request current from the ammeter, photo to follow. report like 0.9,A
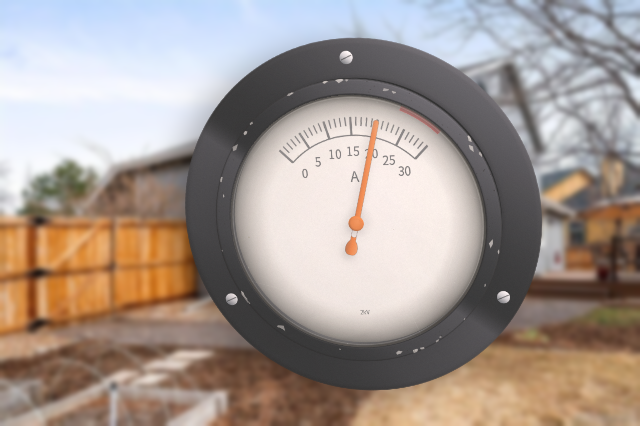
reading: 20,A
